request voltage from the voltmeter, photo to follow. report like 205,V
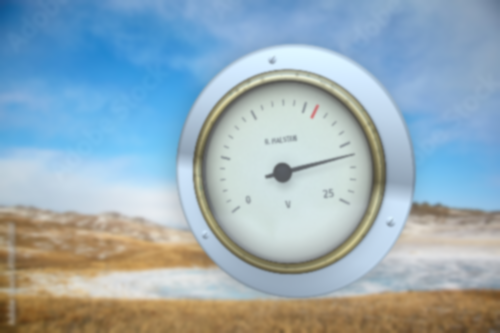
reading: 21,V
